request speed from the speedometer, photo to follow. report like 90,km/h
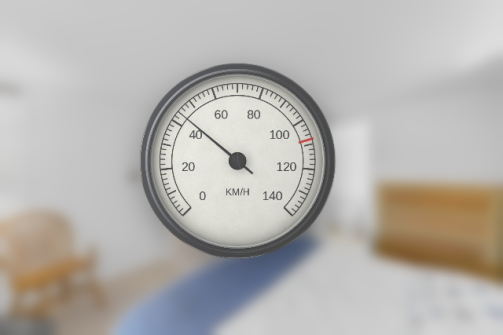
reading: 44,km/h
